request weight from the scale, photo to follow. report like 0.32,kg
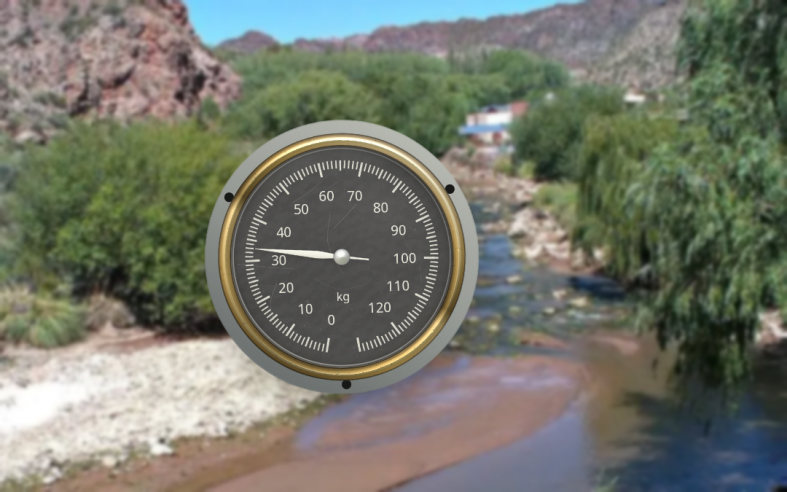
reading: 33,kg
